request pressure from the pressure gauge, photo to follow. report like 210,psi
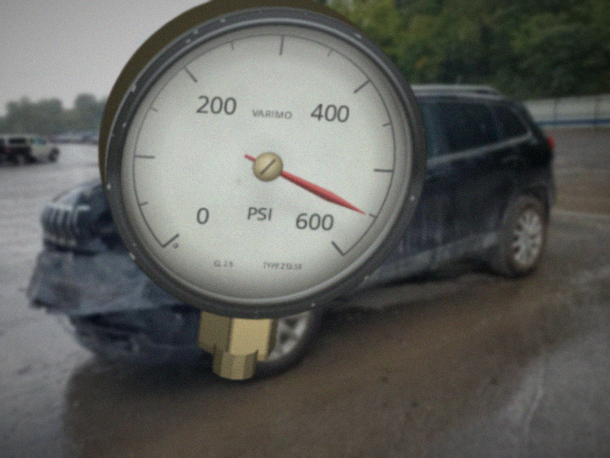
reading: 550,psi
